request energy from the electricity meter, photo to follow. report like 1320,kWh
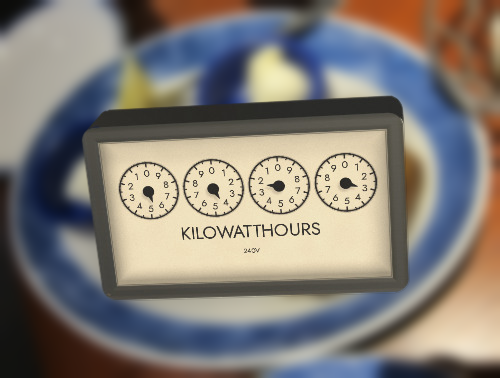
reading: 5423,kWh
